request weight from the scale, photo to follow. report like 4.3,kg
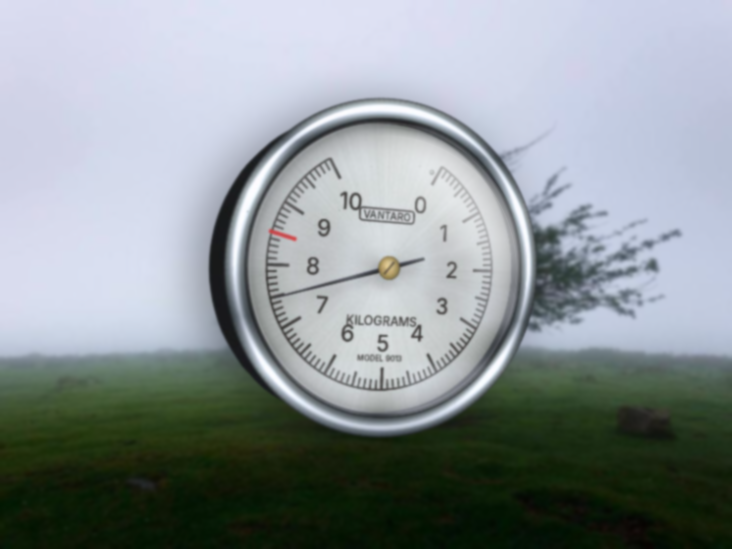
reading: 7.5,kg
